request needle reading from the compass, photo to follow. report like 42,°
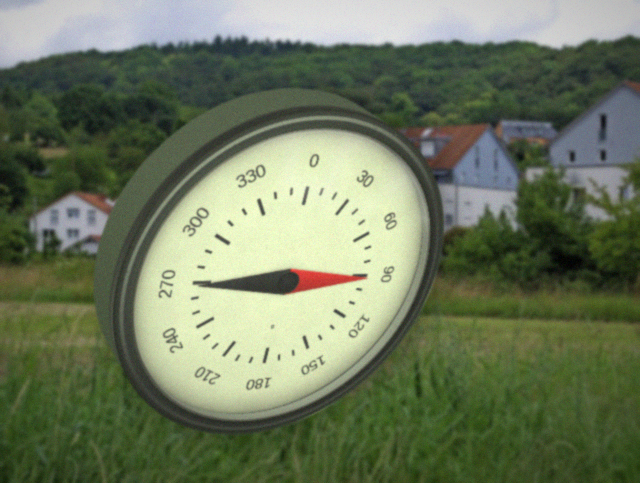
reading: 90,°
